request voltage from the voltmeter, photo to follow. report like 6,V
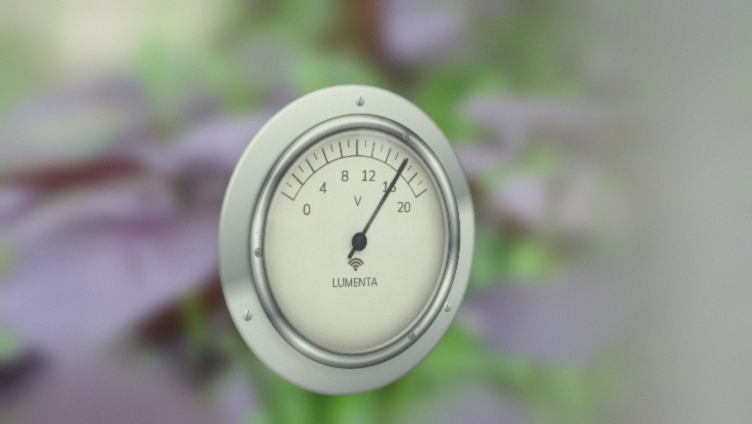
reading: 16,V
